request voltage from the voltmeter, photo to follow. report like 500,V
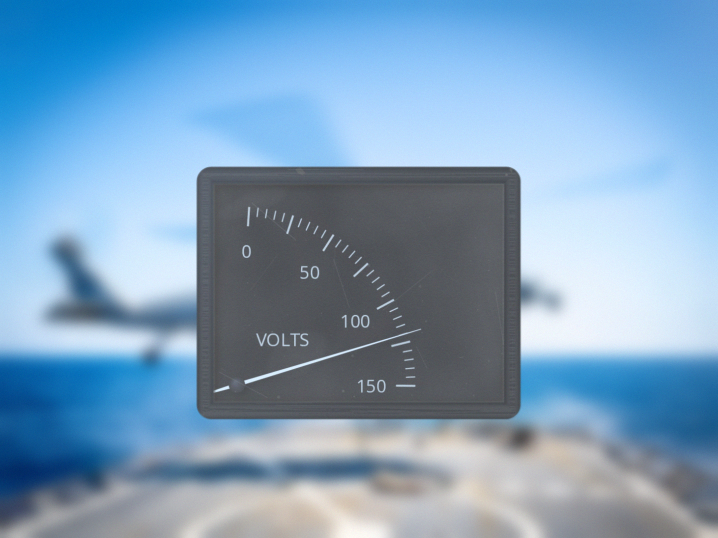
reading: 120,V
